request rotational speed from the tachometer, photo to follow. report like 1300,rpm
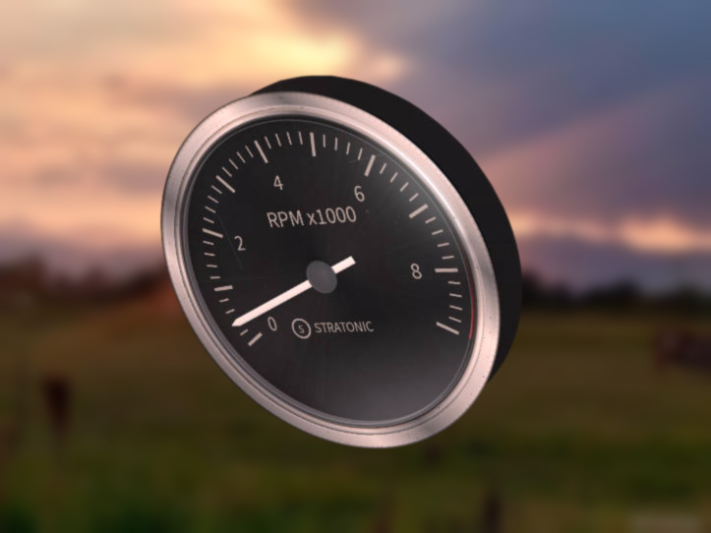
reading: 400,rpm
